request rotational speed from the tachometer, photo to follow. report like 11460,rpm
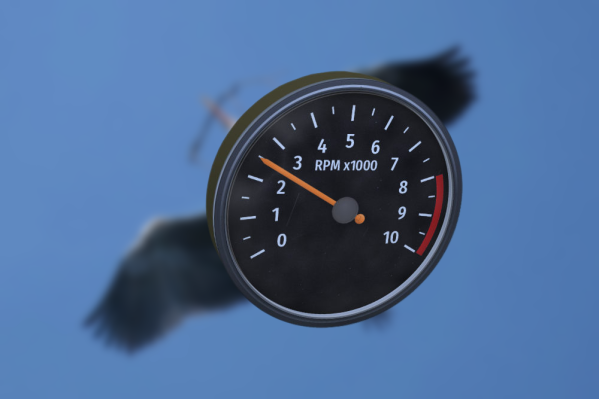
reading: 2500,rpm
